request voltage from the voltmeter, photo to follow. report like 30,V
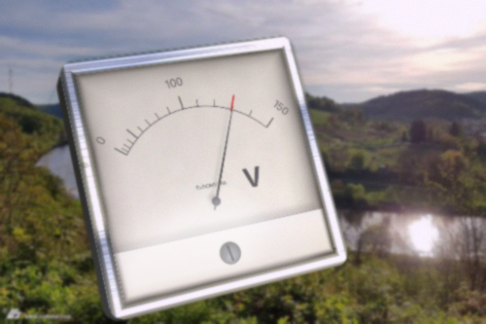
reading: 130,V
